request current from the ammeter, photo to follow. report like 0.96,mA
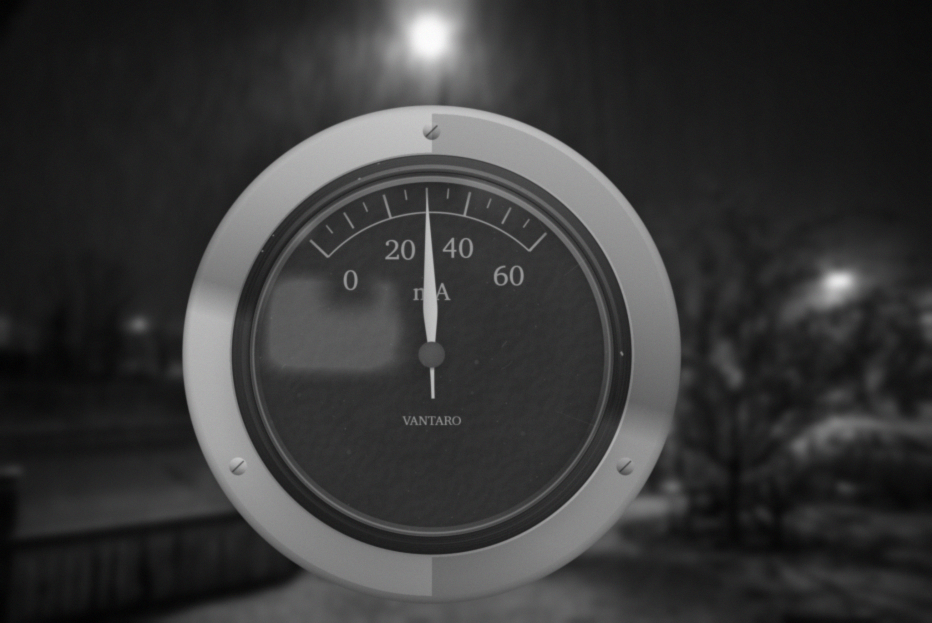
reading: 30,mA
